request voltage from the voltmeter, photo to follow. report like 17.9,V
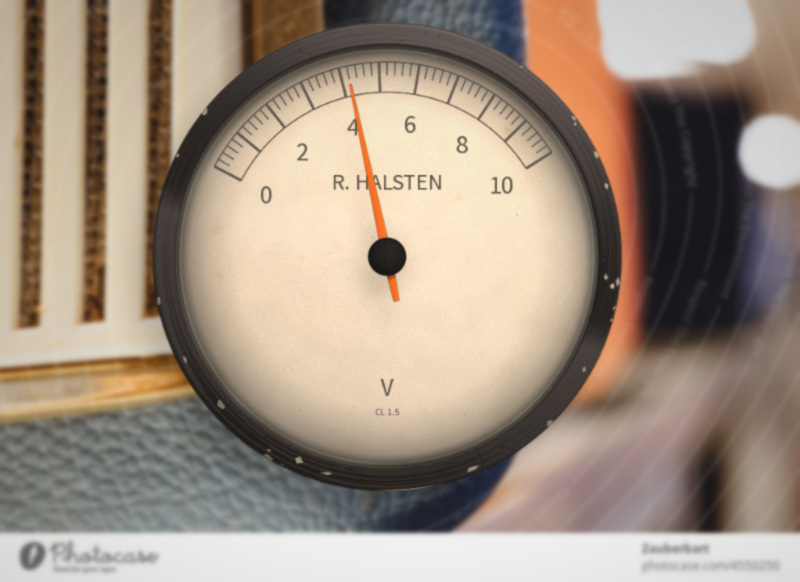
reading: 4.2,V
